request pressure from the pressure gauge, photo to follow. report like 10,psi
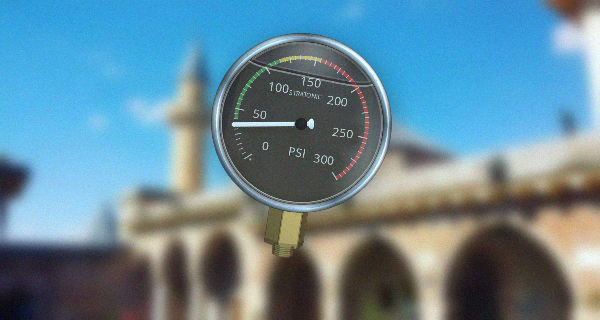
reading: 35,psi
